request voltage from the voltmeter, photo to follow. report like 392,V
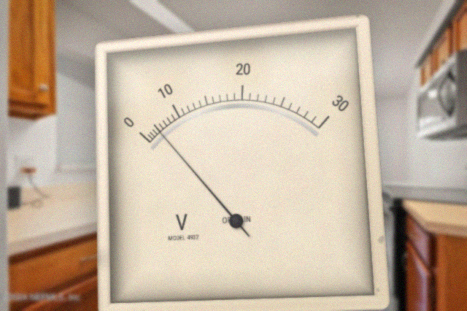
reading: 5,V
